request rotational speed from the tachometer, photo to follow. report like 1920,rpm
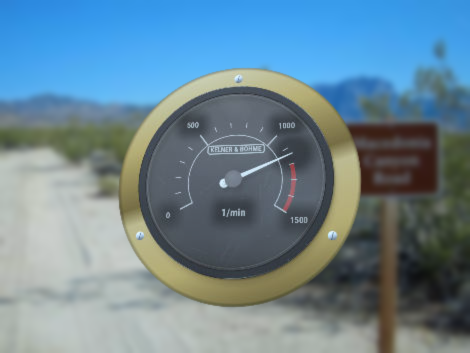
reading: 1150,rpm
